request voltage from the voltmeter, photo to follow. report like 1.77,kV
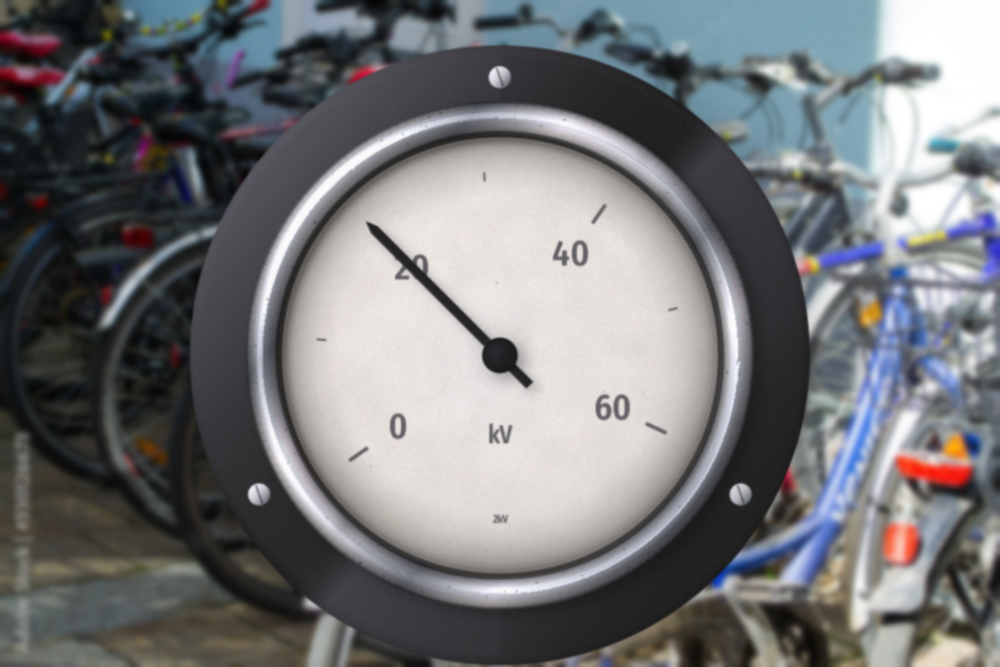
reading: 20,kV
